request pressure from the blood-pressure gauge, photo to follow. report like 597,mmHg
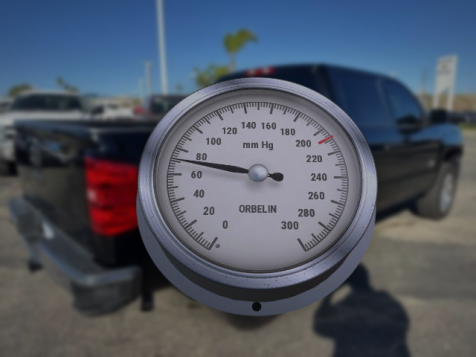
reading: 70,mmHg
